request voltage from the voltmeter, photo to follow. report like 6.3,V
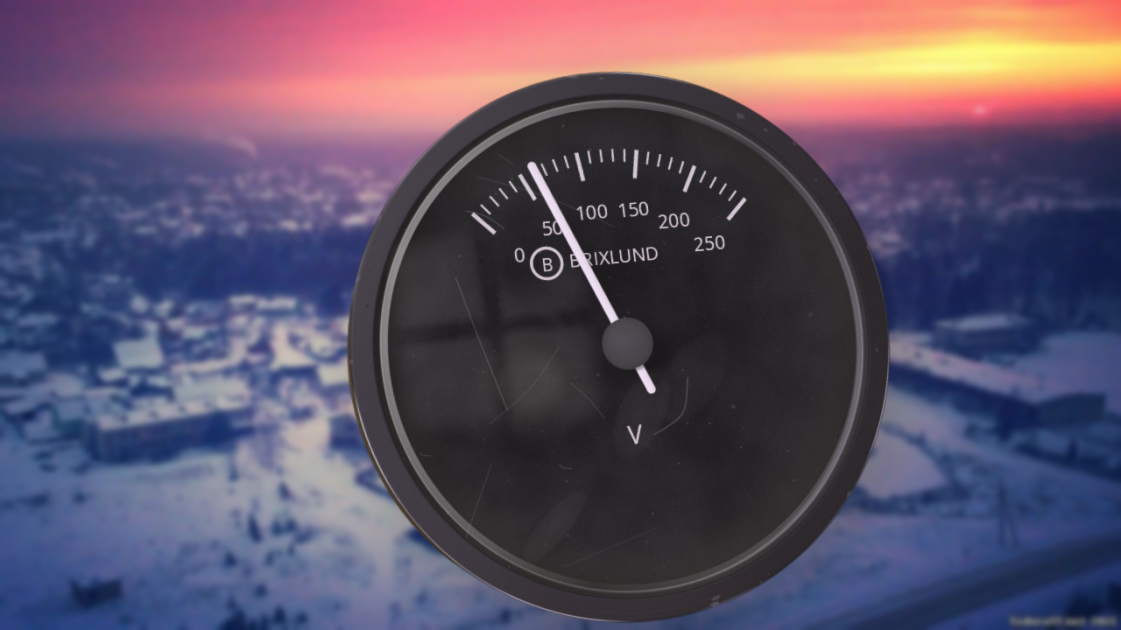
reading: 60,V
